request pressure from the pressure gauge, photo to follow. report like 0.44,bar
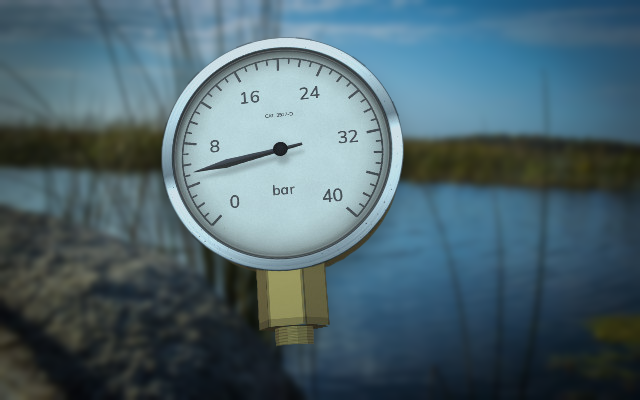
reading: 5,bar
